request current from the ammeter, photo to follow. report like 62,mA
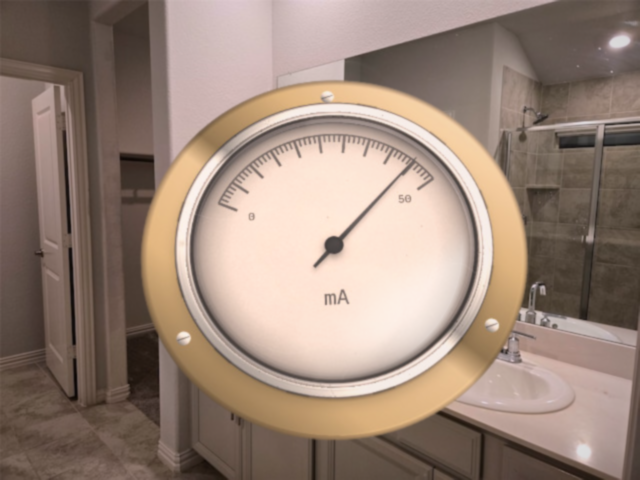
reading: 45,mA
